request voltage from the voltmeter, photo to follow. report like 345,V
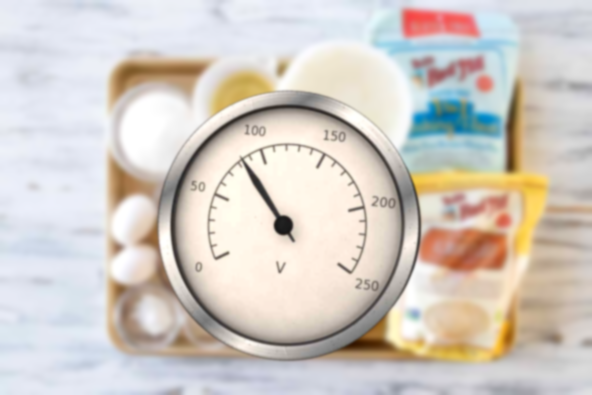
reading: 85,V
